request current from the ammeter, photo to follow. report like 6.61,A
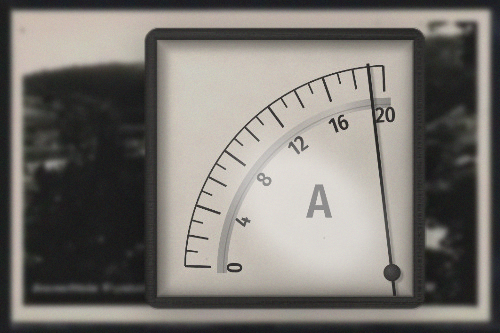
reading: 19,A
